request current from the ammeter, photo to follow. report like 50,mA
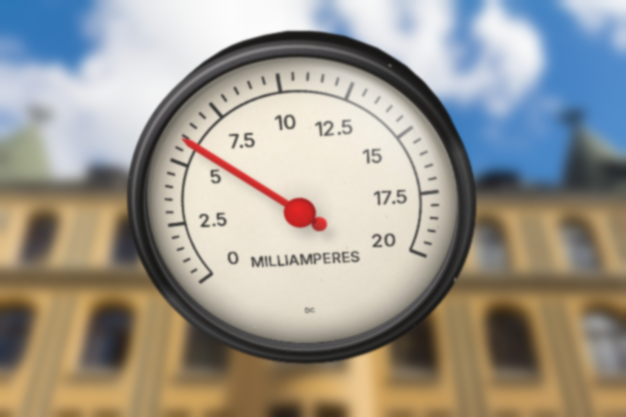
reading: 6,mA
